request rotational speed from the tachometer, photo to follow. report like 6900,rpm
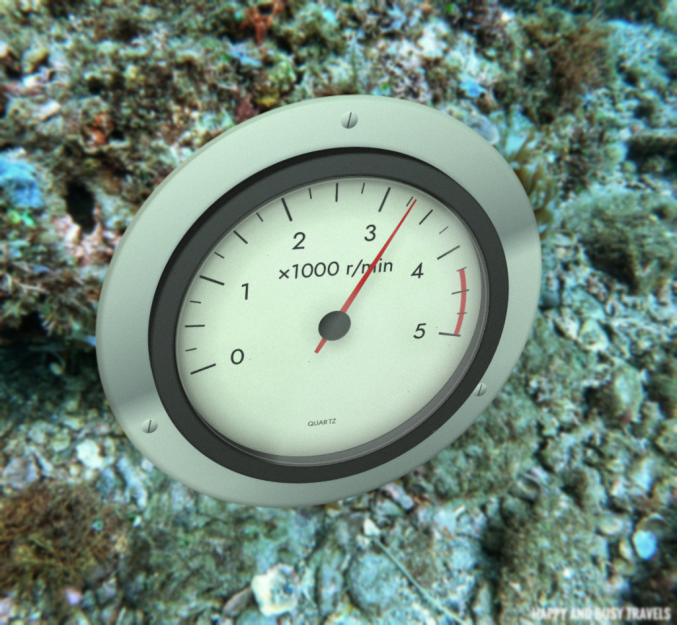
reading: 3250,rpm
